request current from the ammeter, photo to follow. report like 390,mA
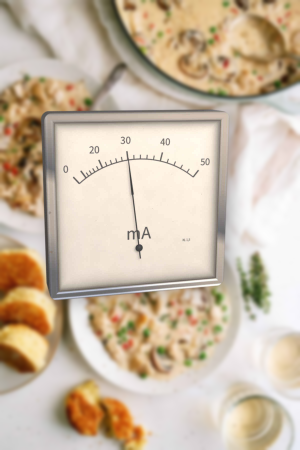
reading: 30,mA
